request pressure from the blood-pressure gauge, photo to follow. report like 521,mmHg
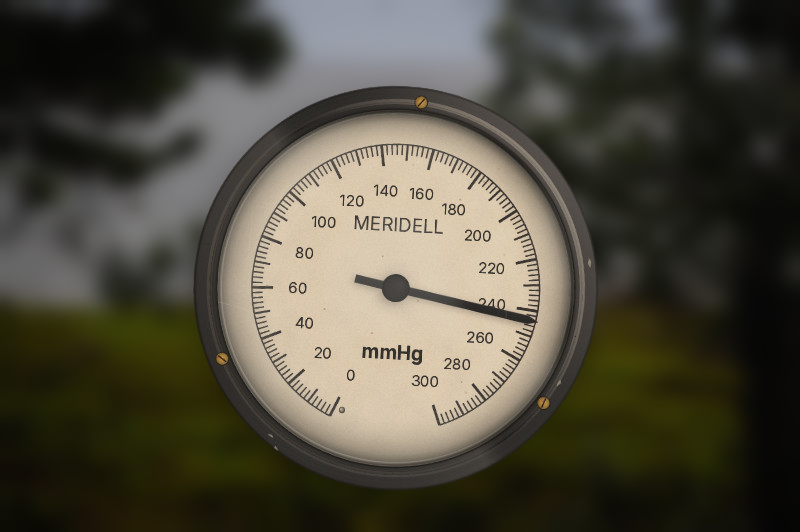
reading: 244,mmHg
